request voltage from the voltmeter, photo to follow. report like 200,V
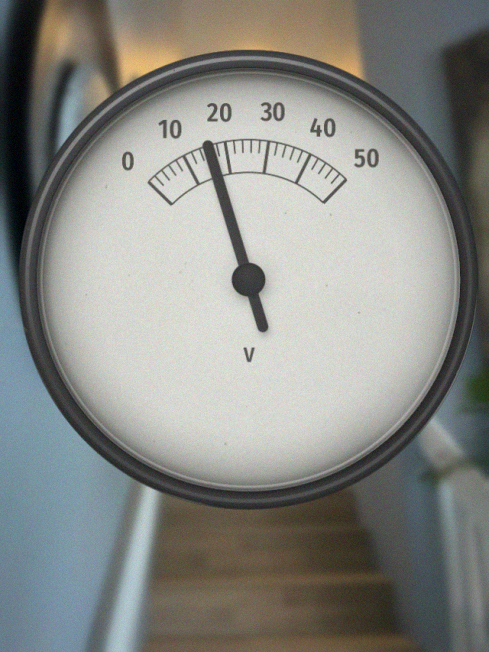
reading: 16,V
